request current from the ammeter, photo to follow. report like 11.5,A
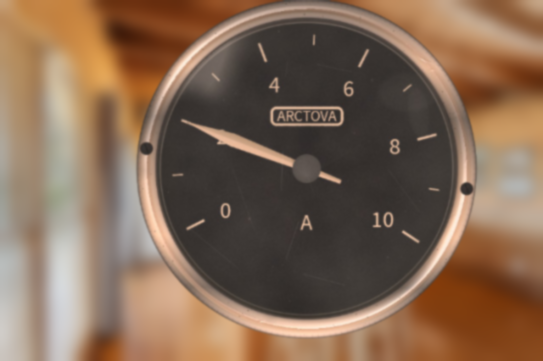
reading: 2,A
